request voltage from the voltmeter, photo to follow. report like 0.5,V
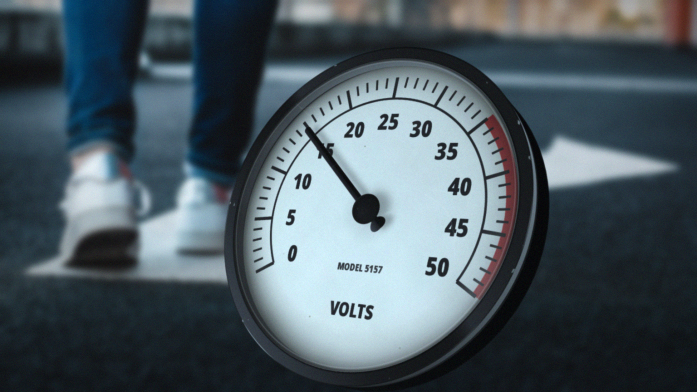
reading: 15,V
